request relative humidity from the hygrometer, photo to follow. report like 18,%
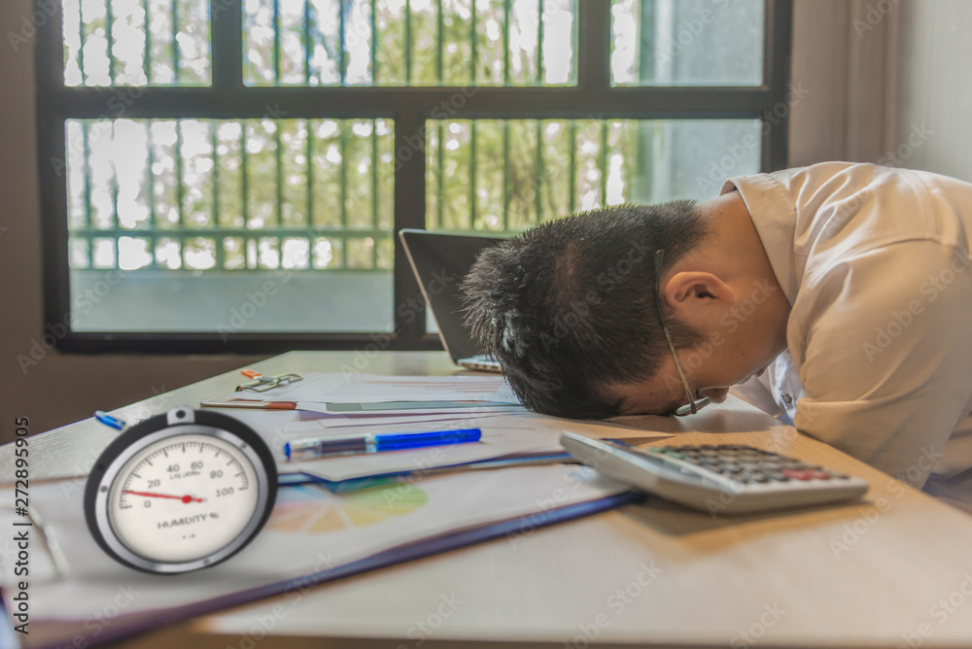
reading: 10,%
